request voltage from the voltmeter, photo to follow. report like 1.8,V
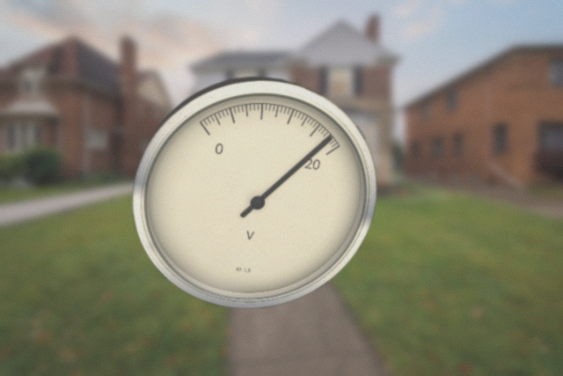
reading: 18,V
